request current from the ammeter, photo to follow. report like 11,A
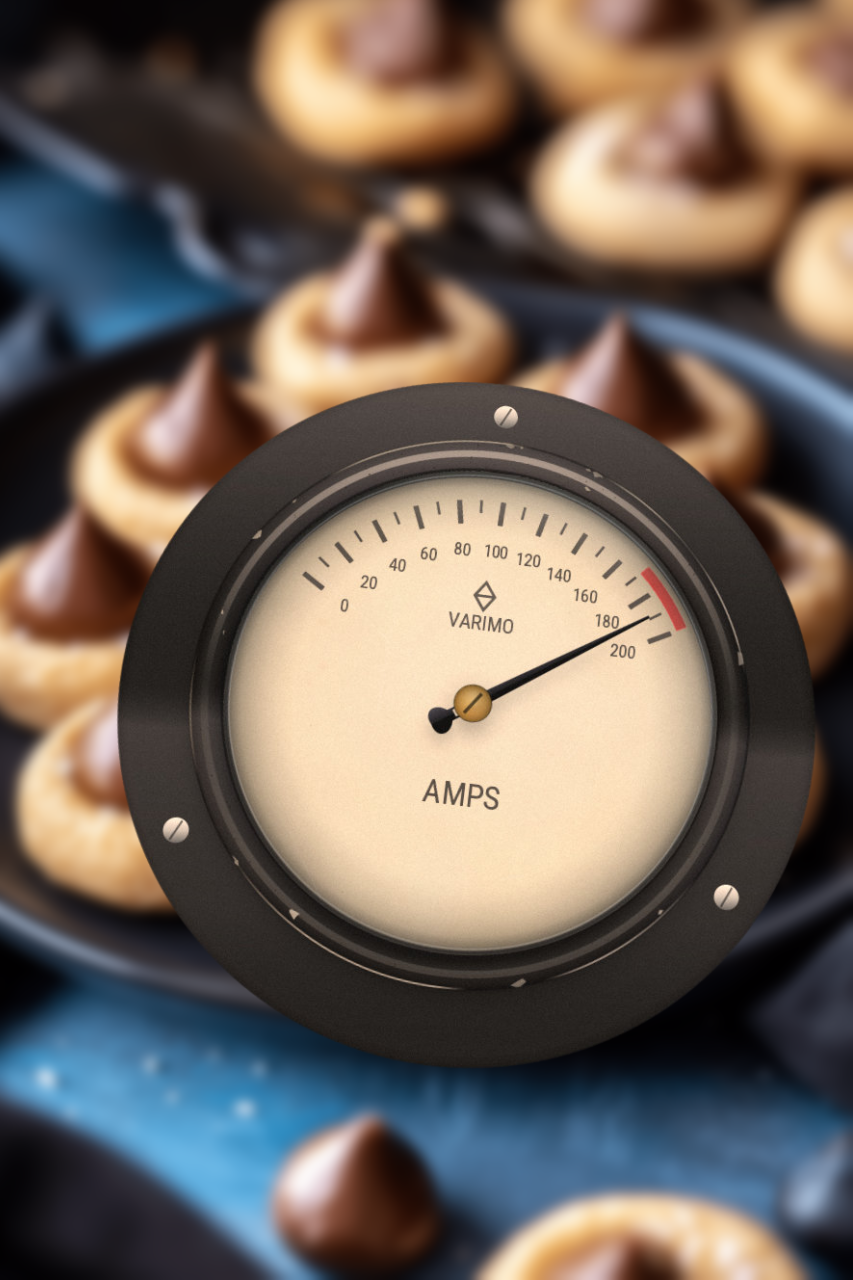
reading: 190,A
